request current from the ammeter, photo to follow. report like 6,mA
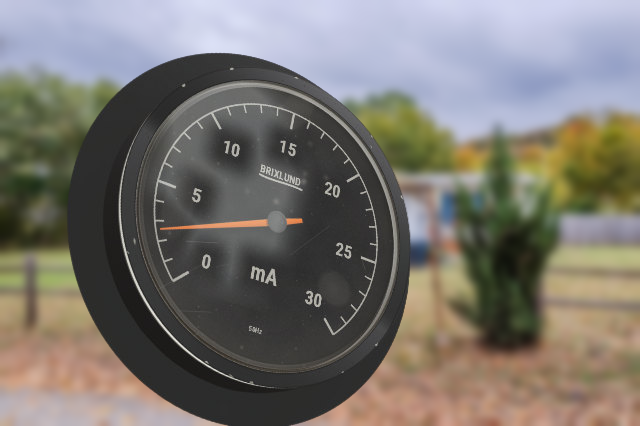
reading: 2.5,mA
